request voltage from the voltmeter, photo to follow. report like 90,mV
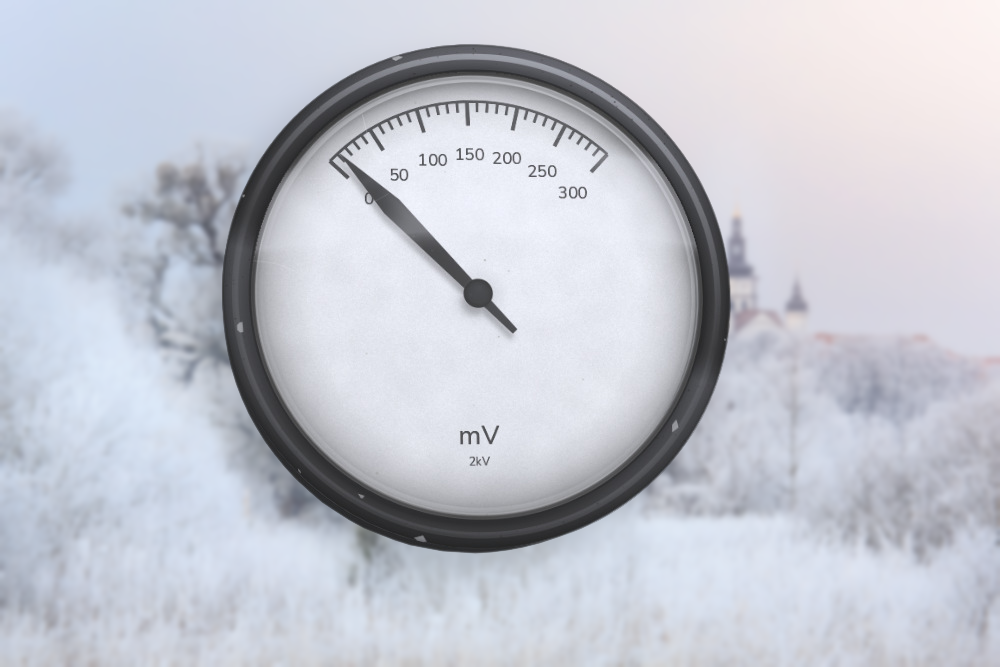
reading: 10,mV
